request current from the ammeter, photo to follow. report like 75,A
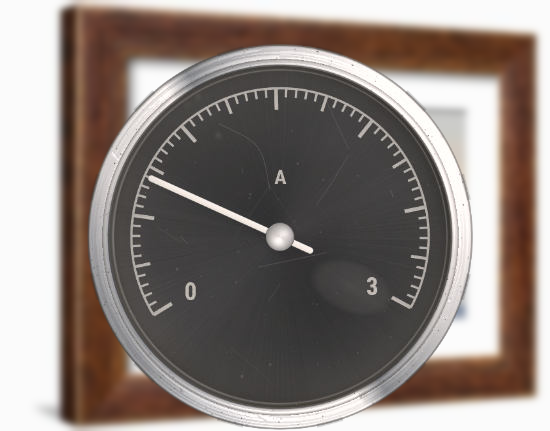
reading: 0.7,A
